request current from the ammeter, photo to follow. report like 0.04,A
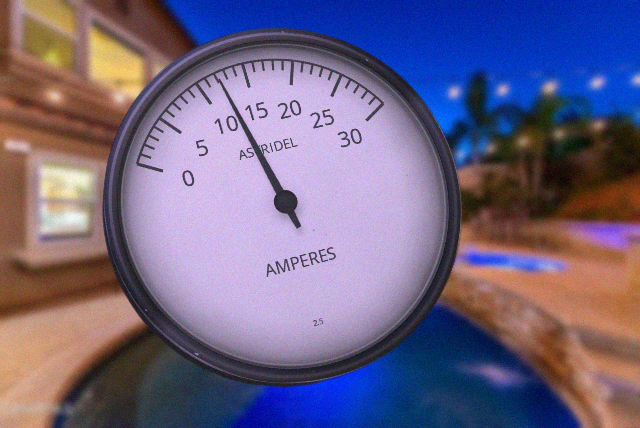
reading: 12,A
